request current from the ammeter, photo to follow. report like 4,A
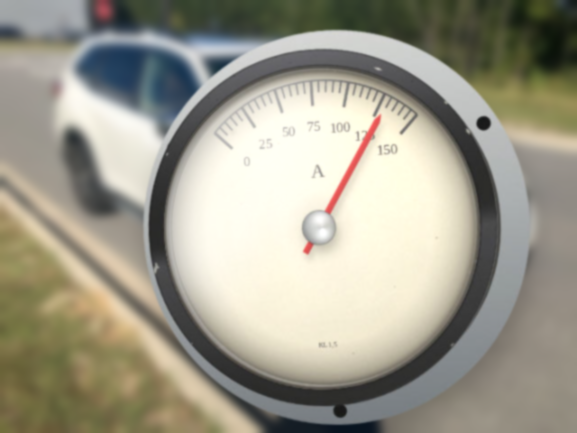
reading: 130,A
